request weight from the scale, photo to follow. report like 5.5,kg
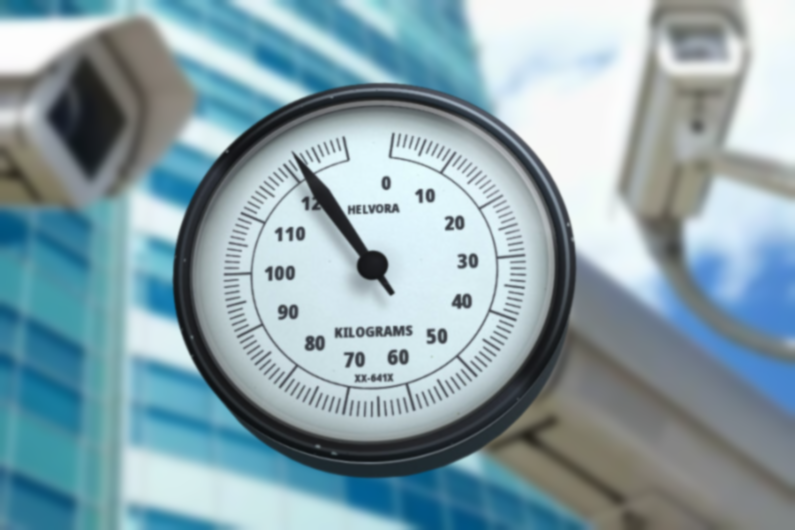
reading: 122,kg
